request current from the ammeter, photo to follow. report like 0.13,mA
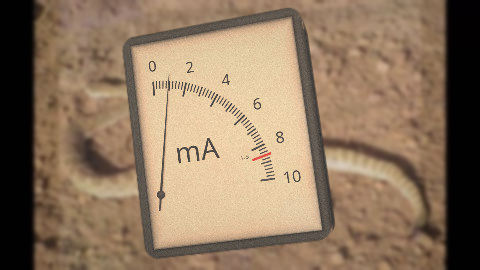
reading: 1,mA
